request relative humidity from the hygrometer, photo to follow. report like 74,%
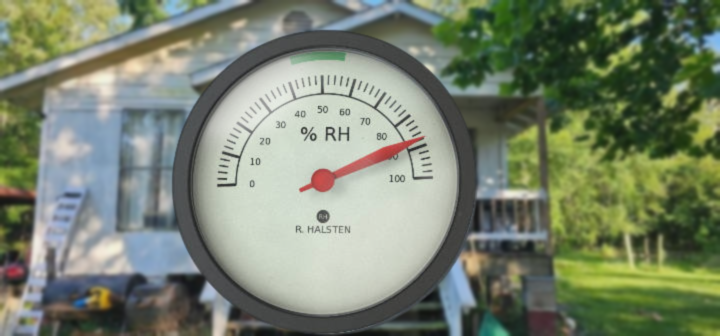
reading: 88,%
